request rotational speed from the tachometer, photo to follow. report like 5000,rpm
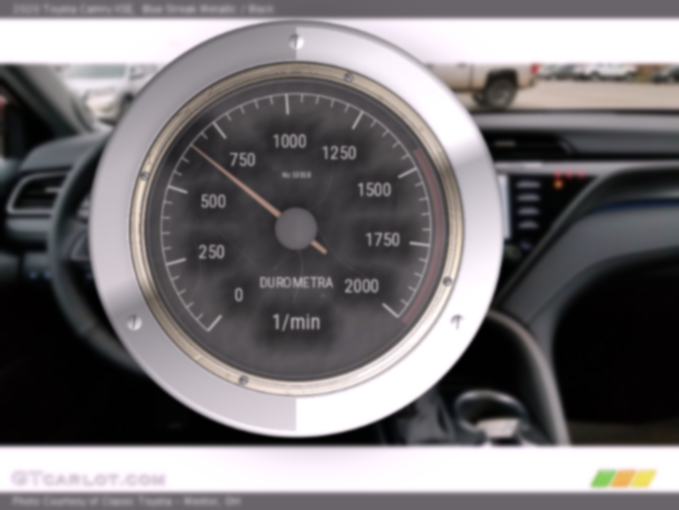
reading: 650,rpm
